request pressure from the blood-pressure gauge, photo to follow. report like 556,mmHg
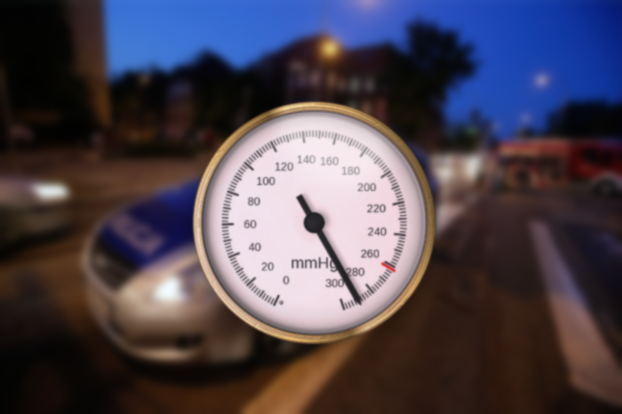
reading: 290,mmHg
